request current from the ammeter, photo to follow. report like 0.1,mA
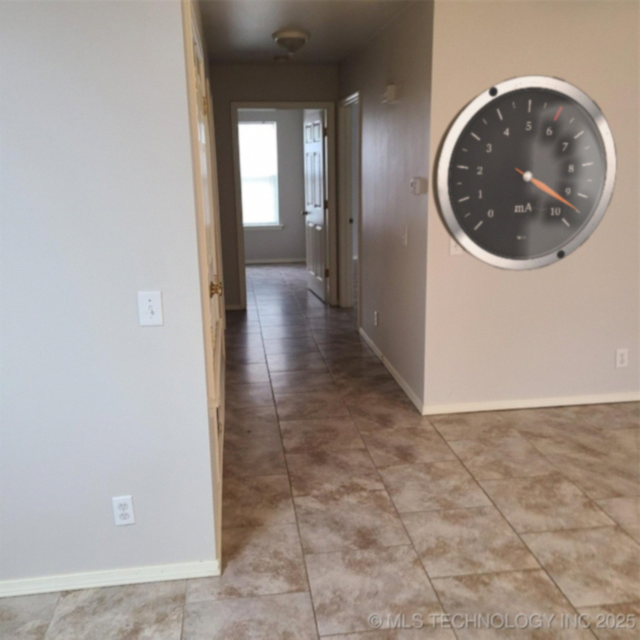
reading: 9.5,mA
